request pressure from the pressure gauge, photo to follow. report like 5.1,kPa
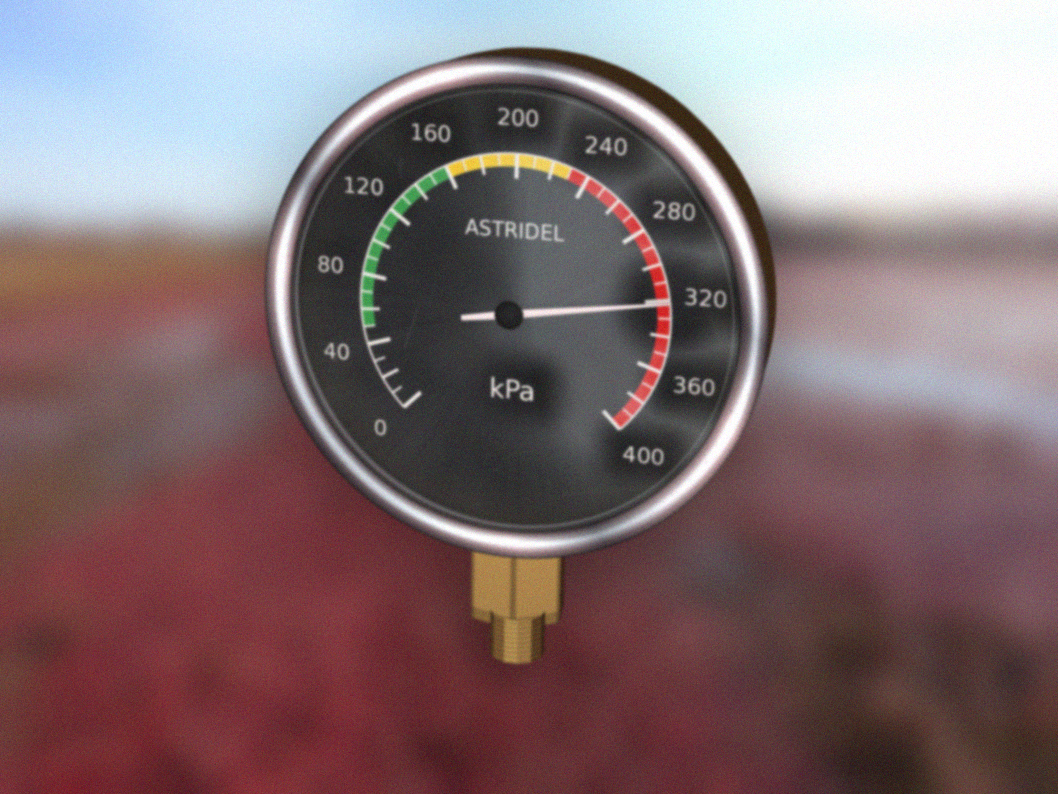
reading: 320,kPa
